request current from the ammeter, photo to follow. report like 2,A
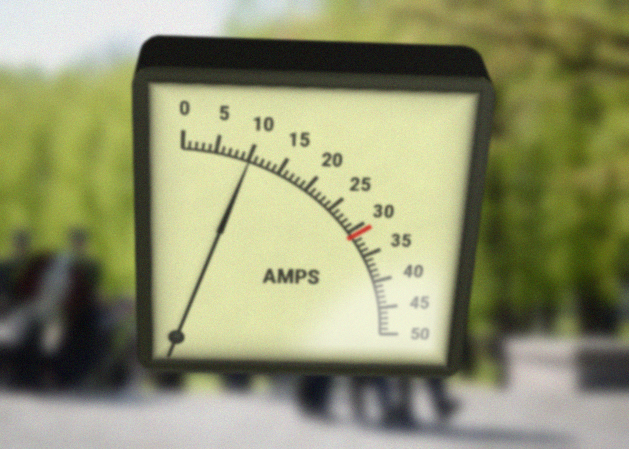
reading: 10,A
